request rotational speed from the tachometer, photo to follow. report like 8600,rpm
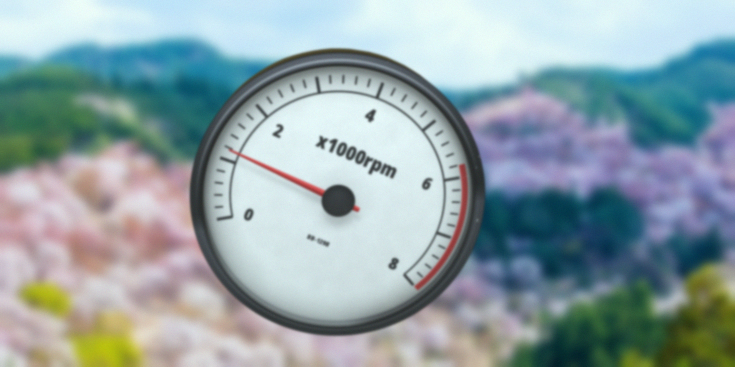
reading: 1200,rpm
